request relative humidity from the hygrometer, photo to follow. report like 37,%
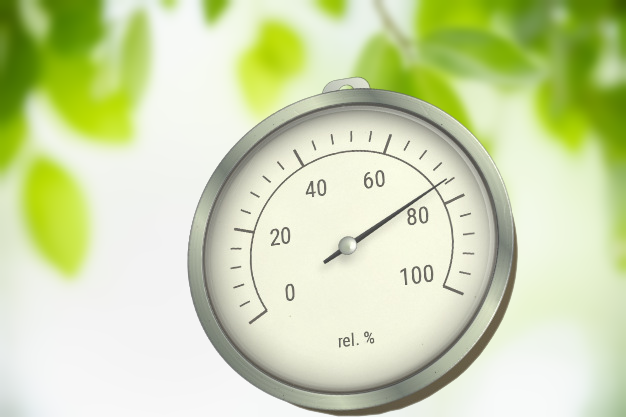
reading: 76,%
